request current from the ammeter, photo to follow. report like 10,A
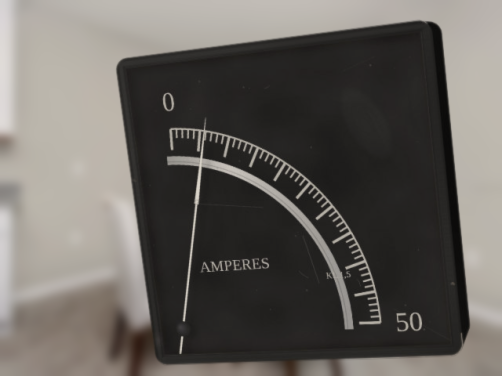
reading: 6,A
